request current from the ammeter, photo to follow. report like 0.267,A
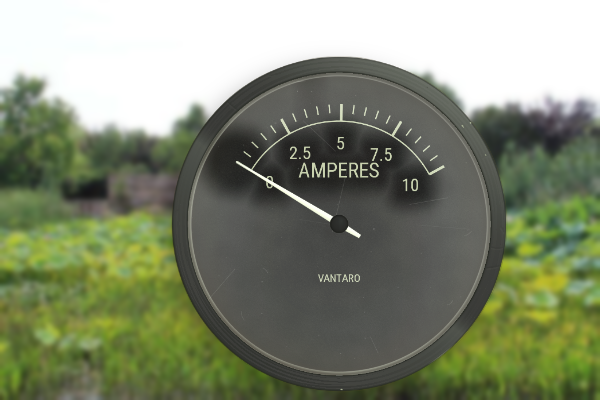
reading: 0,A
